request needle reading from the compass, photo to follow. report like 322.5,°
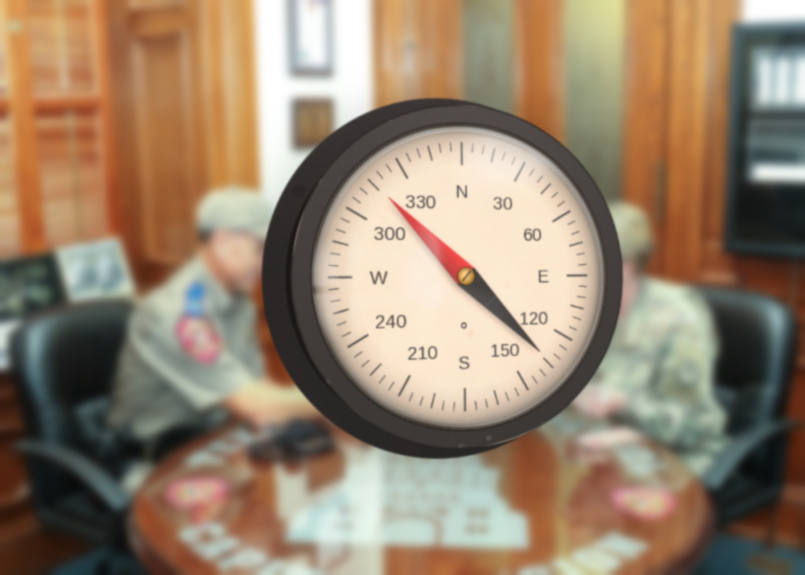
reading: 315,°
